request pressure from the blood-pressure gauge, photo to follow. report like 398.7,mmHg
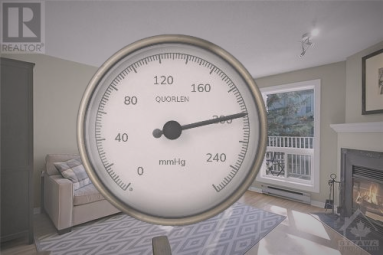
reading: 200,mmHg
